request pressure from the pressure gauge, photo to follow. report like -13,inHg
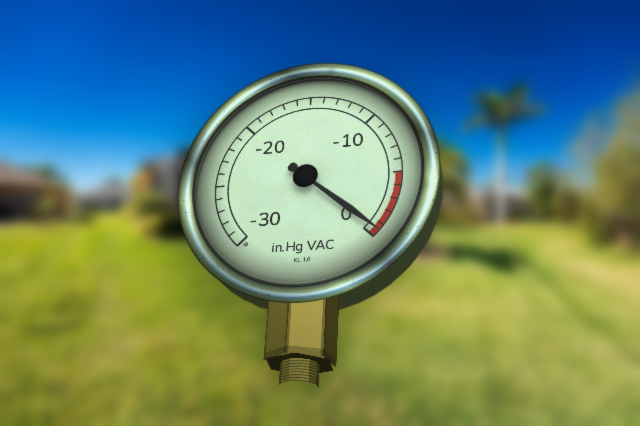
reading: -0.5,inHg
